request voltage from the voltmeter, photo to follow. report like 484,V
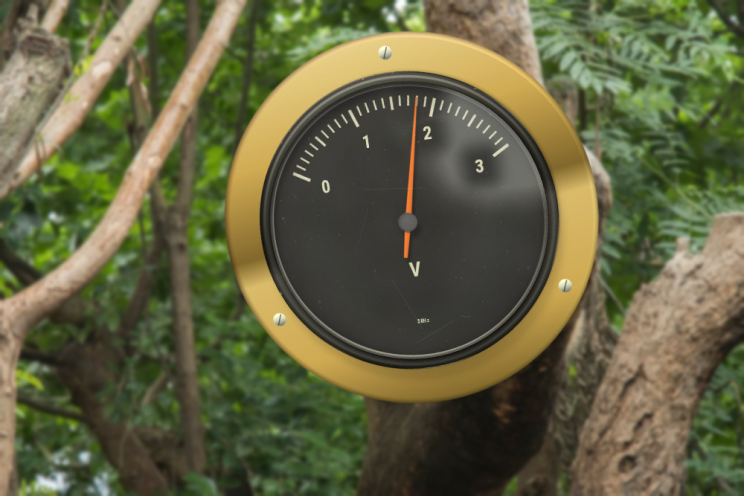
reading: 1.8,V
